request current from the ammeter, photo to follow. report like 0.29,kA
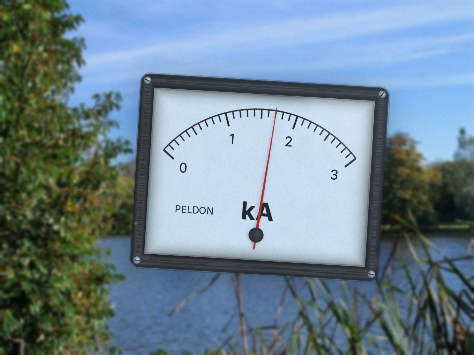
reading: 1.7,kA
